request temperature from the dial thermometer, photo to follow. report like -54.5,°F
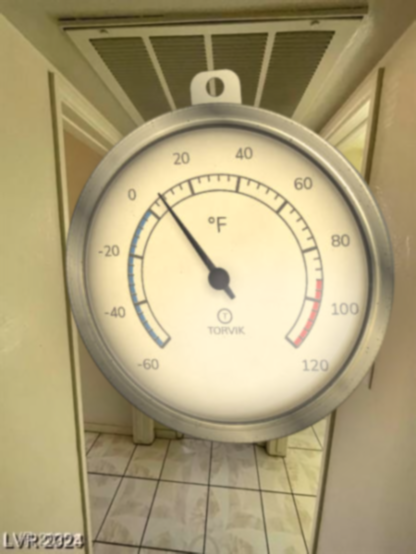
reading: 8,°F
